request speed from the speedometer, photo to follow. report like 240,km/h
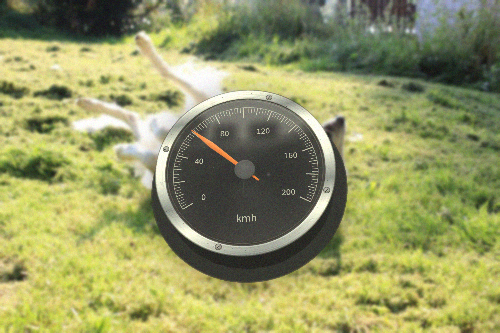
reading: 60,km/h
